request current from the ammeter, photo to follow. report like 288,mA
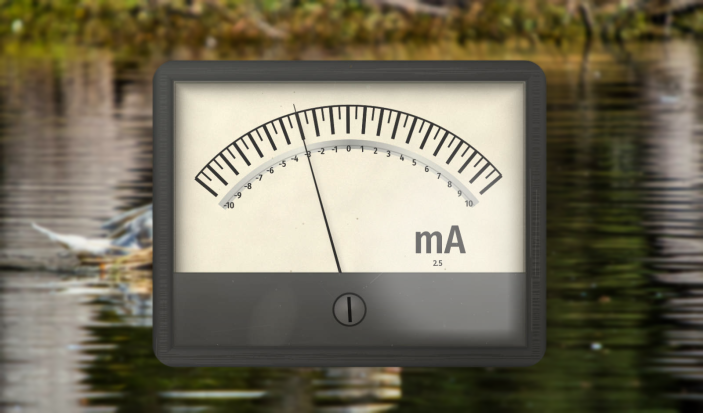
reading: -3,mA
